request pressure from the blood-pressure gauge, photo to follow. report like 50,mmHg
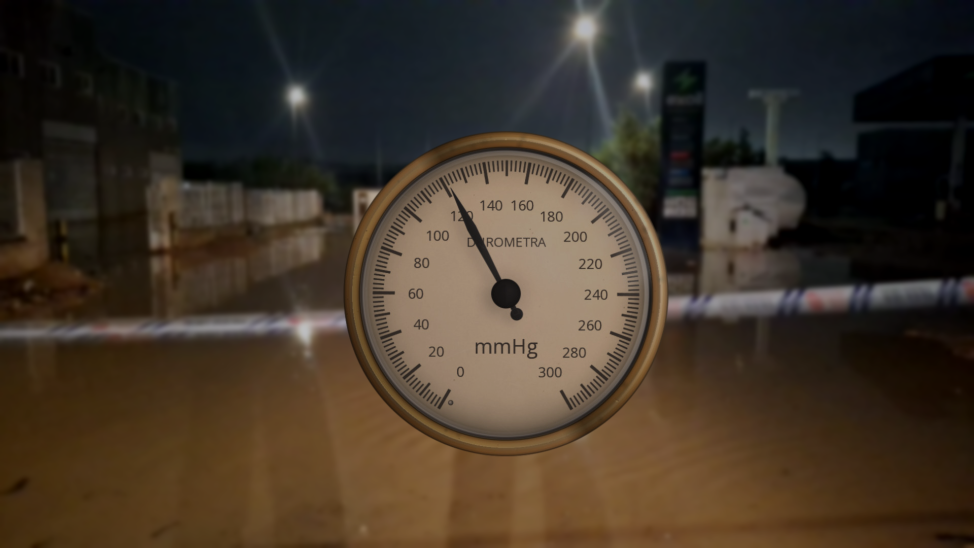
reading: 122,mmHg
